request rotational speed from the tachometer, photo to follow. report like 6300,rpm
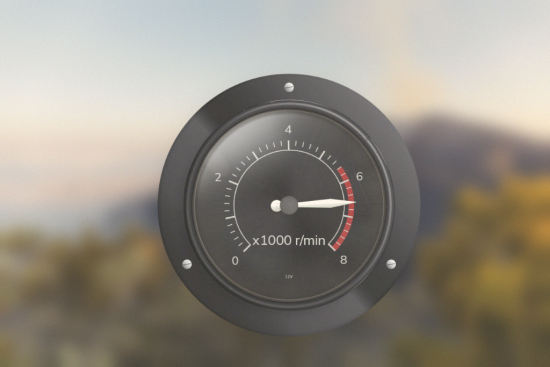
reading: 6600,rpm
